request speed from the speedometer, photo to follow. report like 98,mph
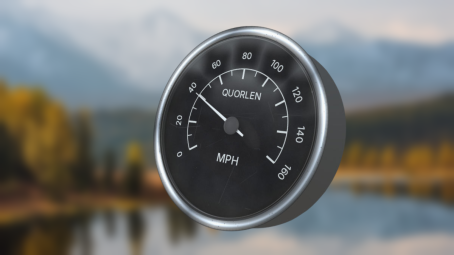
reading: 40,mph
